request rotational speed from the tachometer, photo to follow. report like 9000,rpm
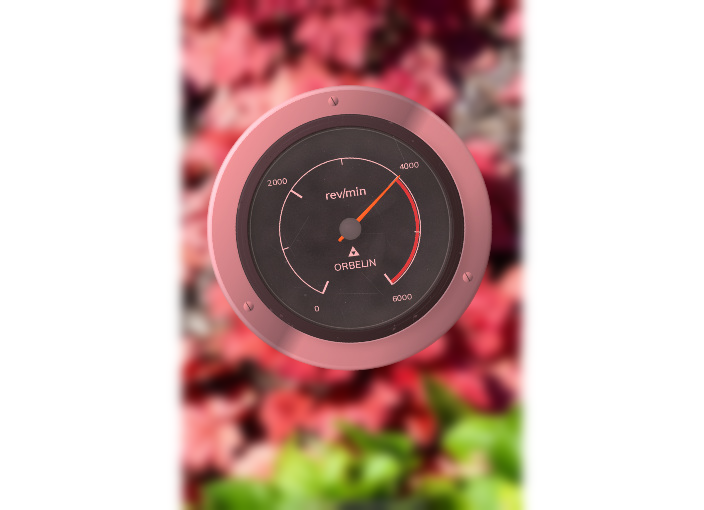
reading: 4000,rpm
